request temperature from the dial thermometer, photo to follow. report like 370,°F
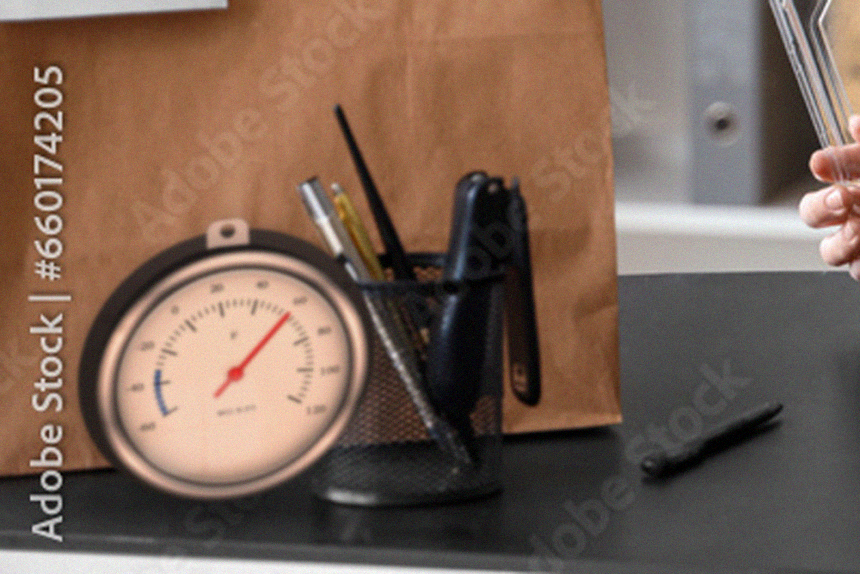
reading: 60,°F
